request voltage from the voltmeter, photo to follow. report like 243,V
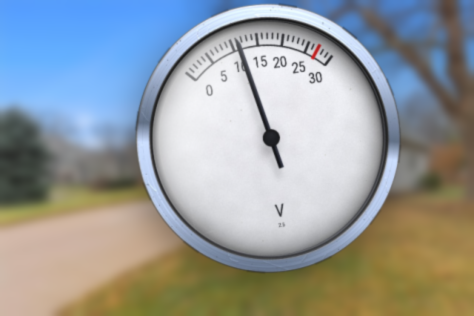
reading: 11,V
